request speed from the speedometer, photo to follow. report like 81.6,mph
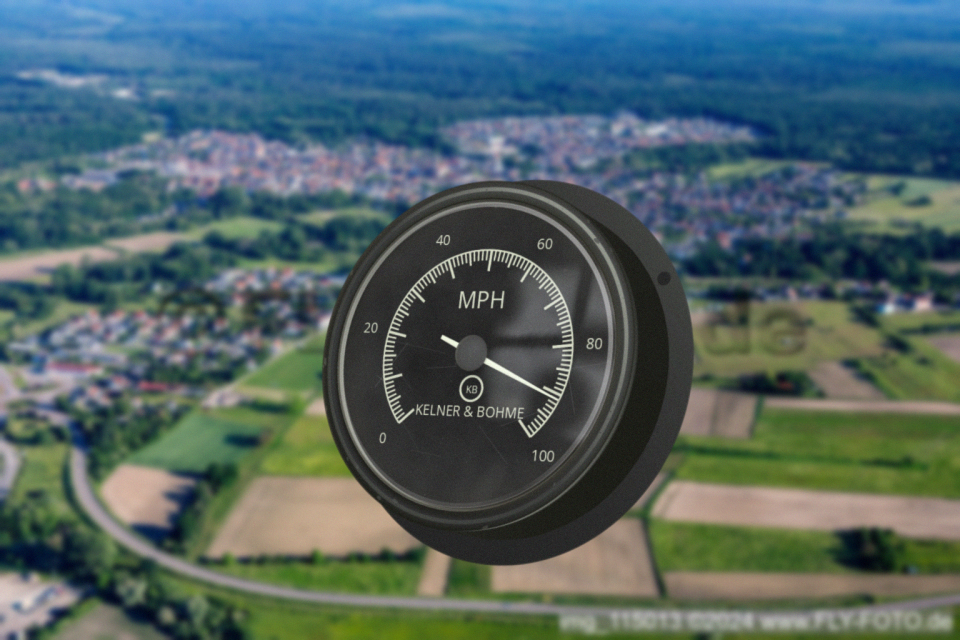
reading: 91,mph
